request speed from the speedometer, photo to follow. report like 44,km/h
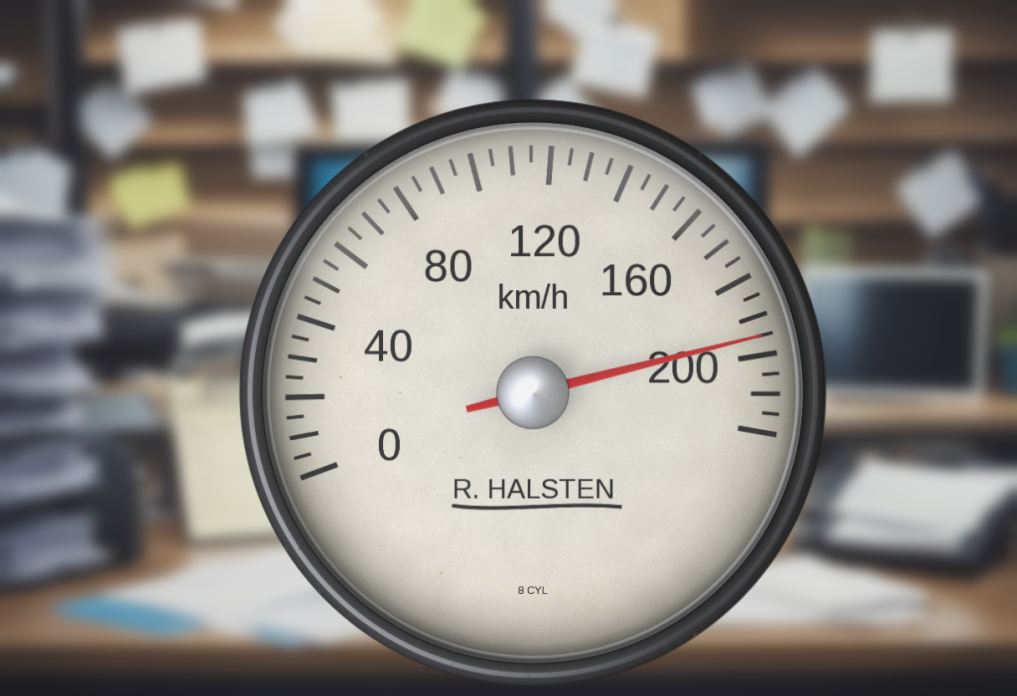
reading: 195,km/h
